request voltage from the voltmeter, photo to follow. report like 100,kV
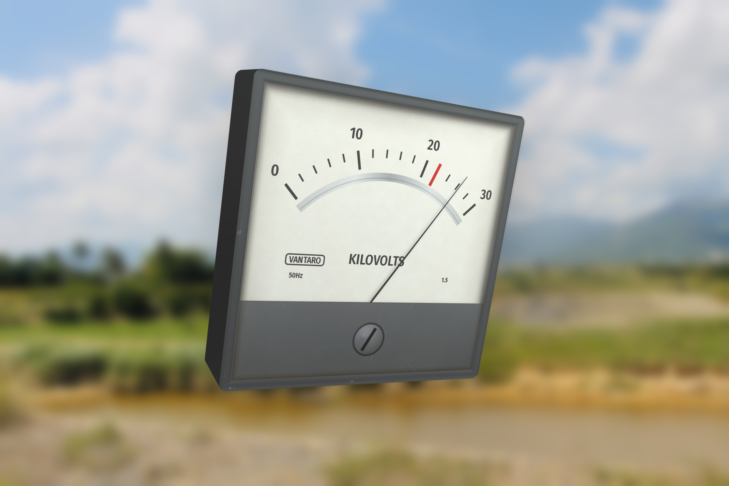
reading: 26,kV
